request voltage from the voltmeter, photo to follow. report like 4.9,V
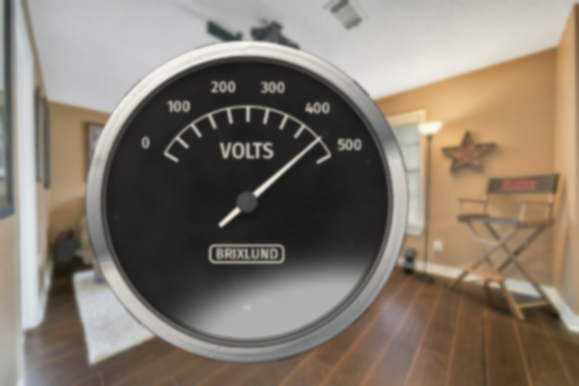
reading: 450,V
